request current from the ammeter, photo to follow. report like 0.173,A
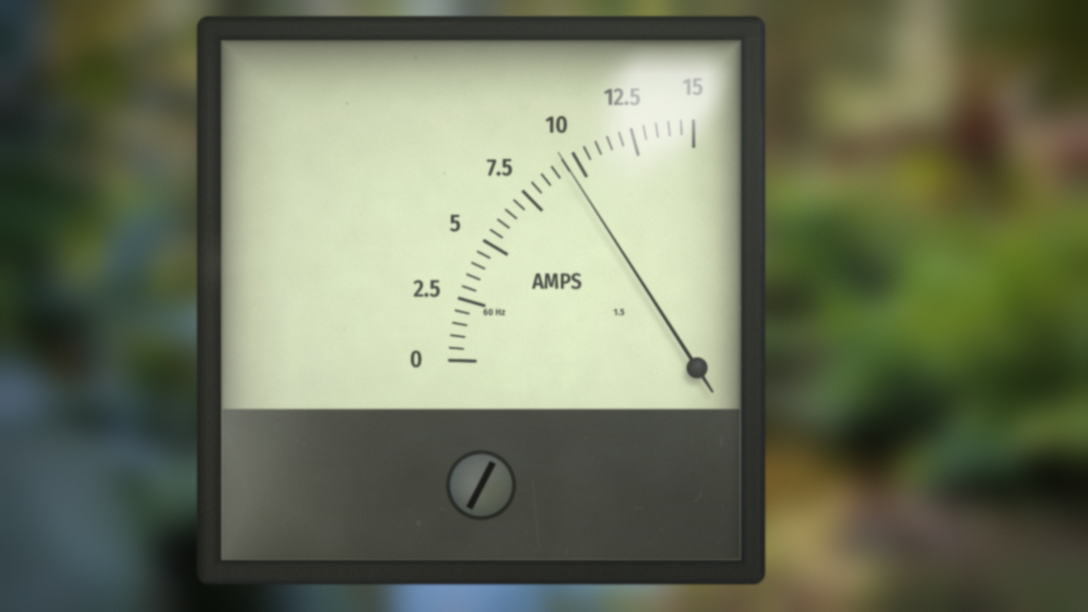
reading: 9.5,A
